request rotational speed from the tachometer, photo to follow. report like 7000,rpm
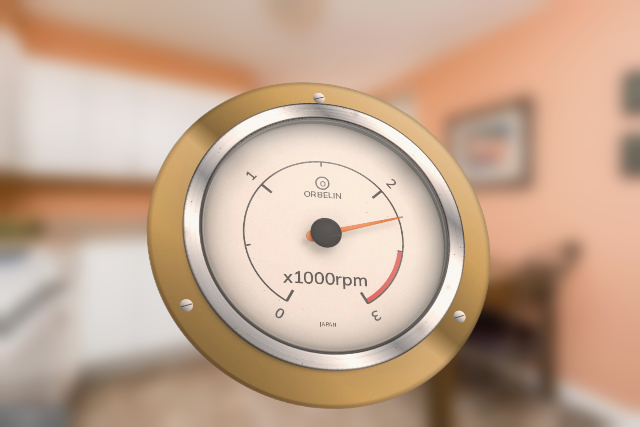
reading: 2250,rpm
